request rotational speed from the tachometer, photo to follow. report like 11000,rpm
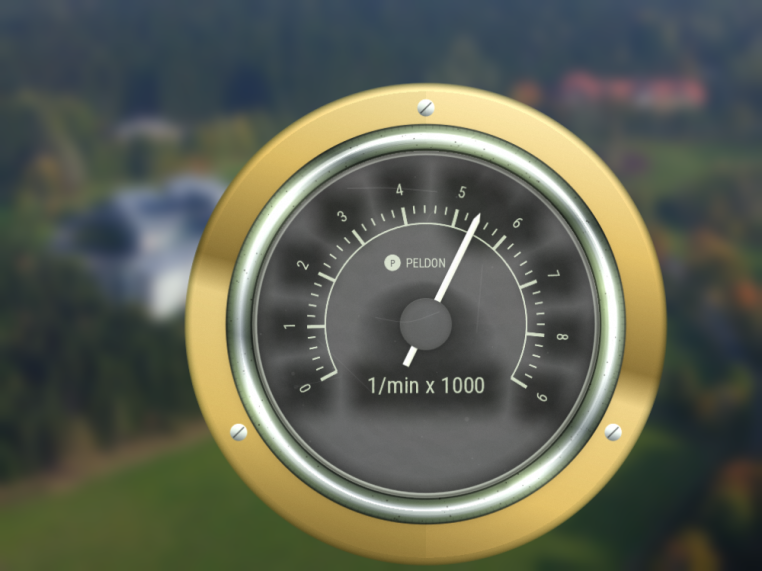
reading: 5400,rpm
